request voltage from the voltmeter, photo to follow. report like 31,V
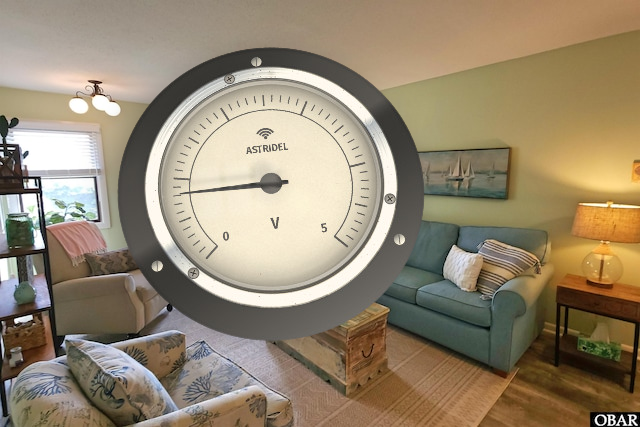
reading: 0.8,V
